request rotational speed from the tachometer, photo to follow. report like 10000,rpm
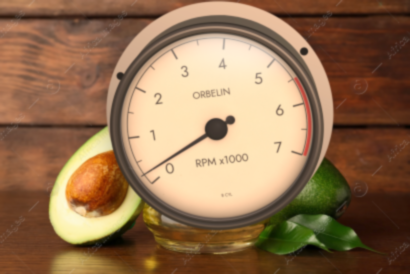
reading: 250,rpm
